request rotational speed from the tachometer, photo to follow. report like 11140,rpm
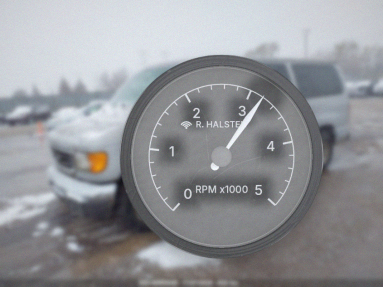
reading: 3200,rpm
